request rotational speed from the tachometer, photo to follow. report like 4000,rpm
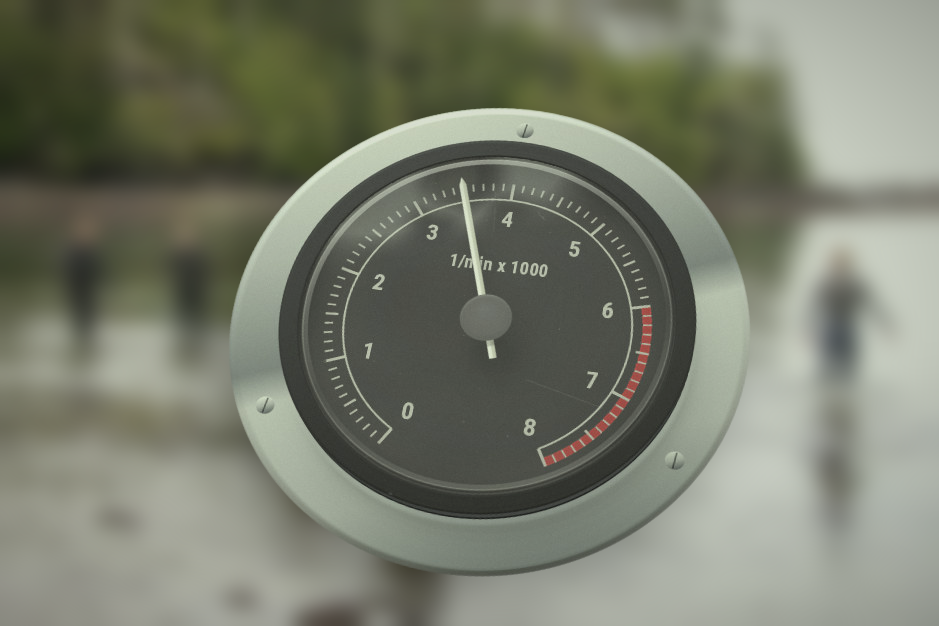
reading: 3500,rpm
